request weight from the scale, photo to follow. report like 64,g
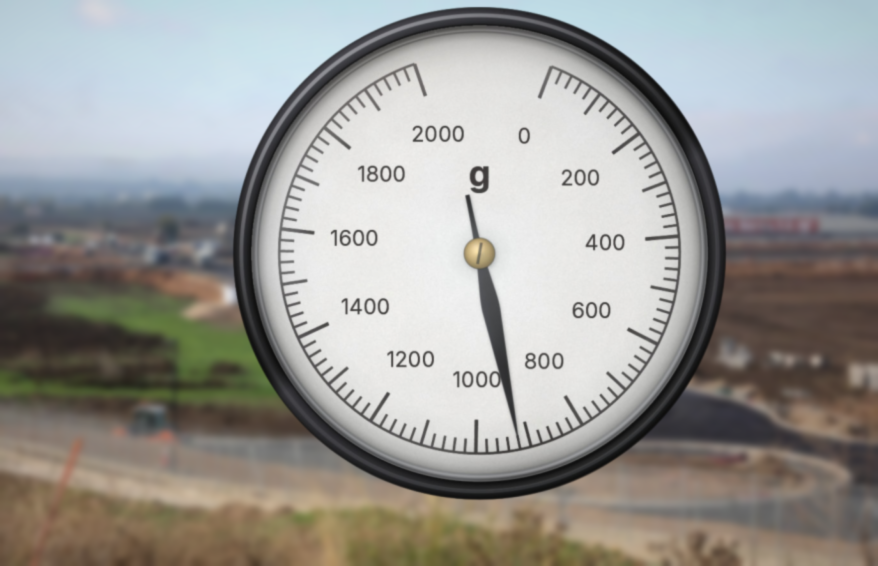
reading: 920,g
